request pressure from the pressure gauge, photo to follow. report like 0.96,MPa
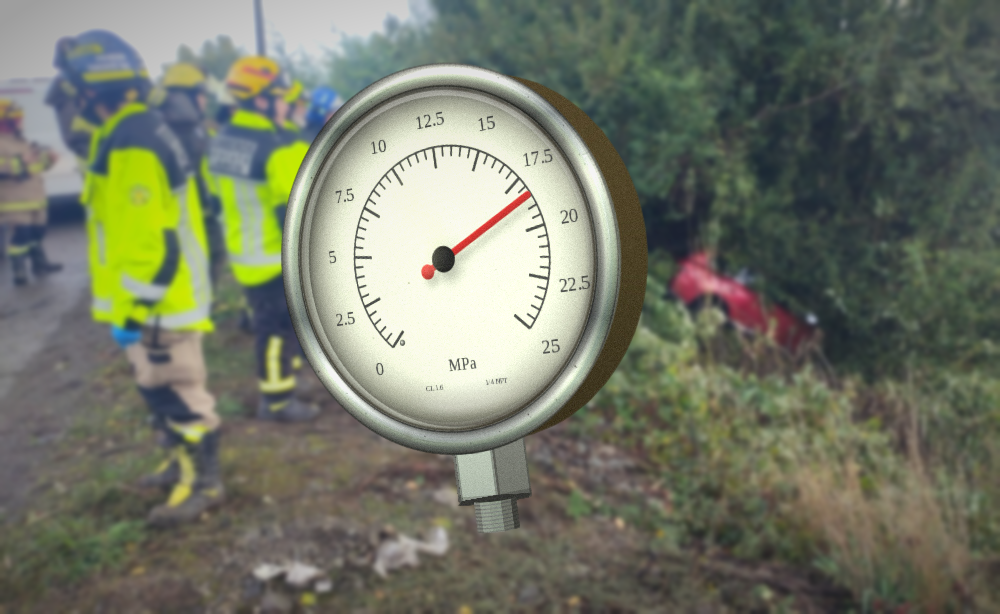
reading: 18.5,MPa
